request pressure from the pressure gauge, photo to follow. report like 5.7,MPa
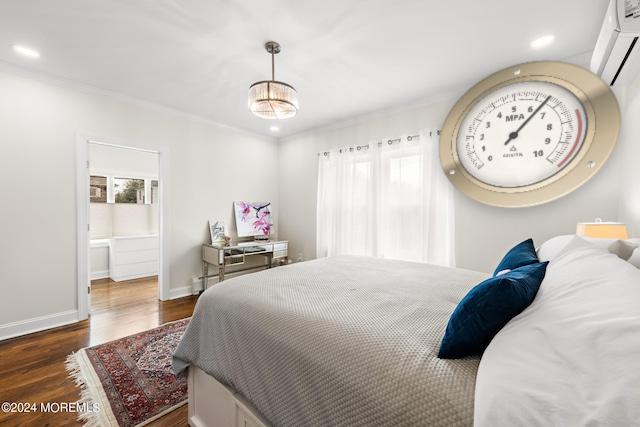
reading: 6.5,MPa
